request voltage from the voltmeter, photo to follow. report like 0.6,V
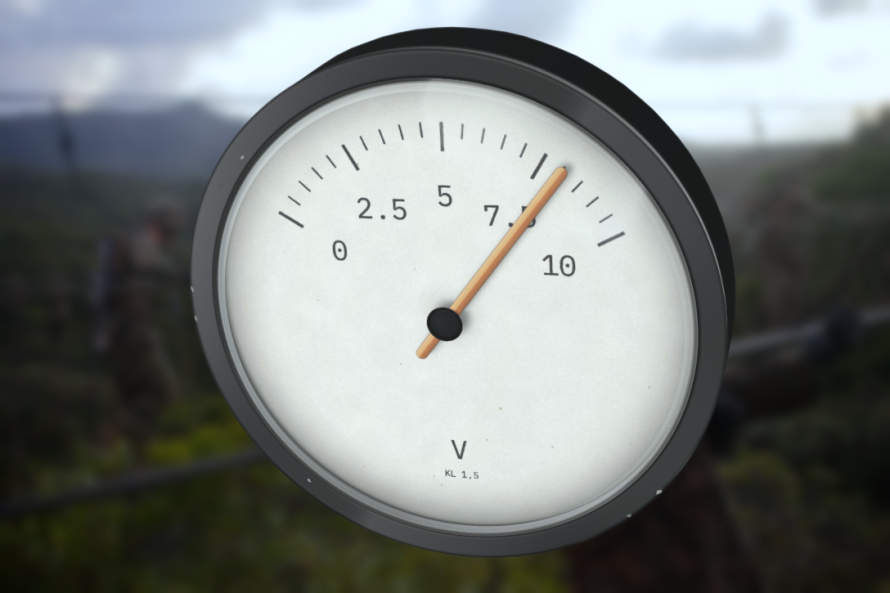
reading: 8,V
